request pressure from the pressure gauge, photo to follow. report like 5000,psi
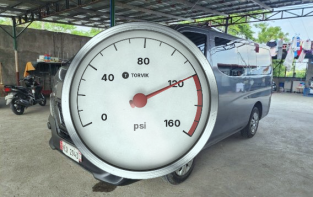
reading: 120,psi
